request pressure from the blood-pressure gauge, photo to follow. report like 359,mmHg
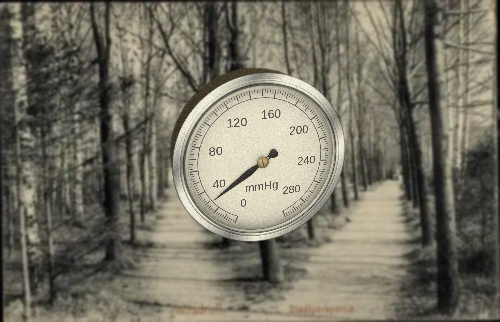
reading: 30,mmHg
